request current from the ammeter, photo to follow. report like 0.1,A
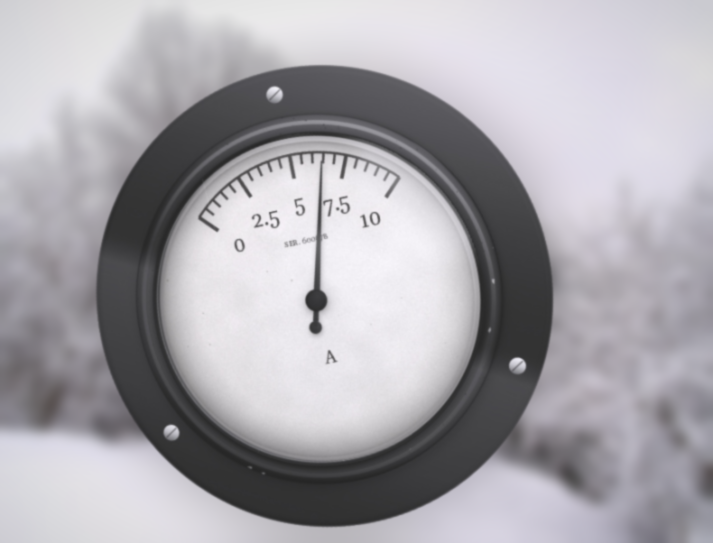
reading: 6.5,A
